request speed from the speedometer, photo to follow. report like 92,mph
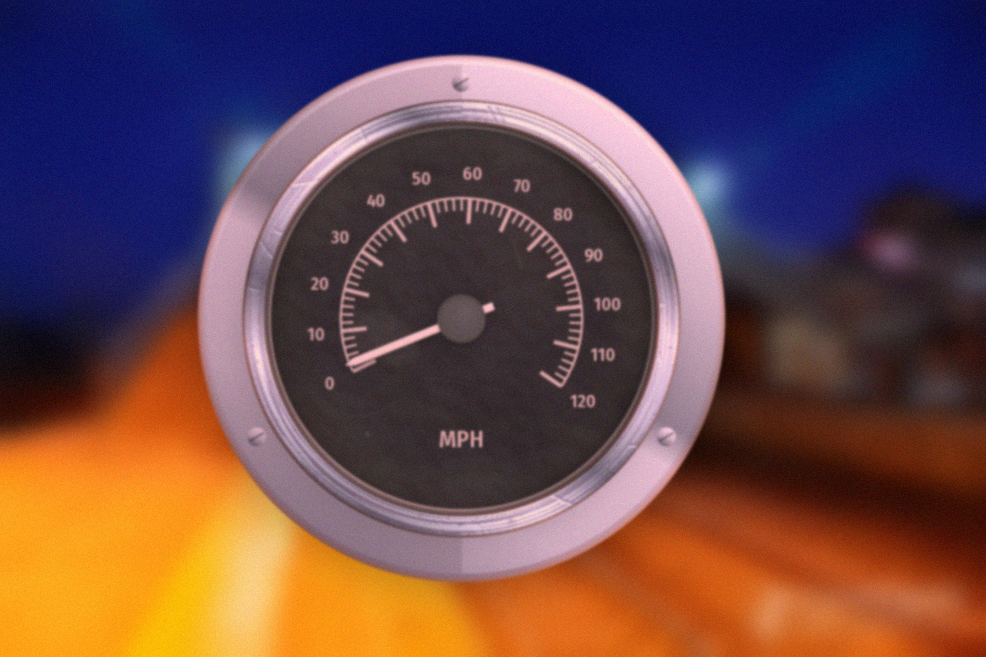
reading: 2,mph
